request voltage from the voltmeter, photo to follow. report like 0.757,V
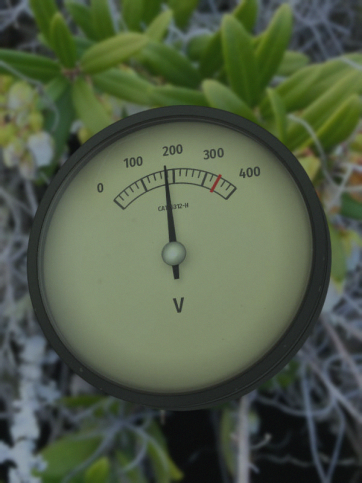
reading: 180,V
